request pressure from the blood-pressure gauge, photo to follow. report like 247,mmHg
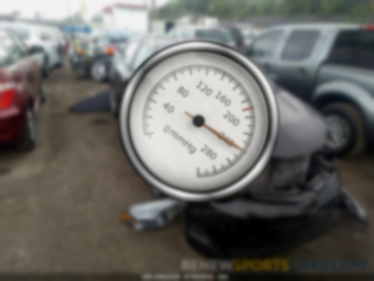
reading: 240,mmHg
